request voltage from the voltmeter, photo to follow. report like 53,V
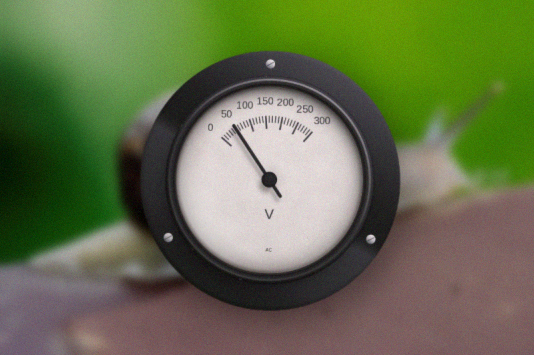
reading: 50,V
